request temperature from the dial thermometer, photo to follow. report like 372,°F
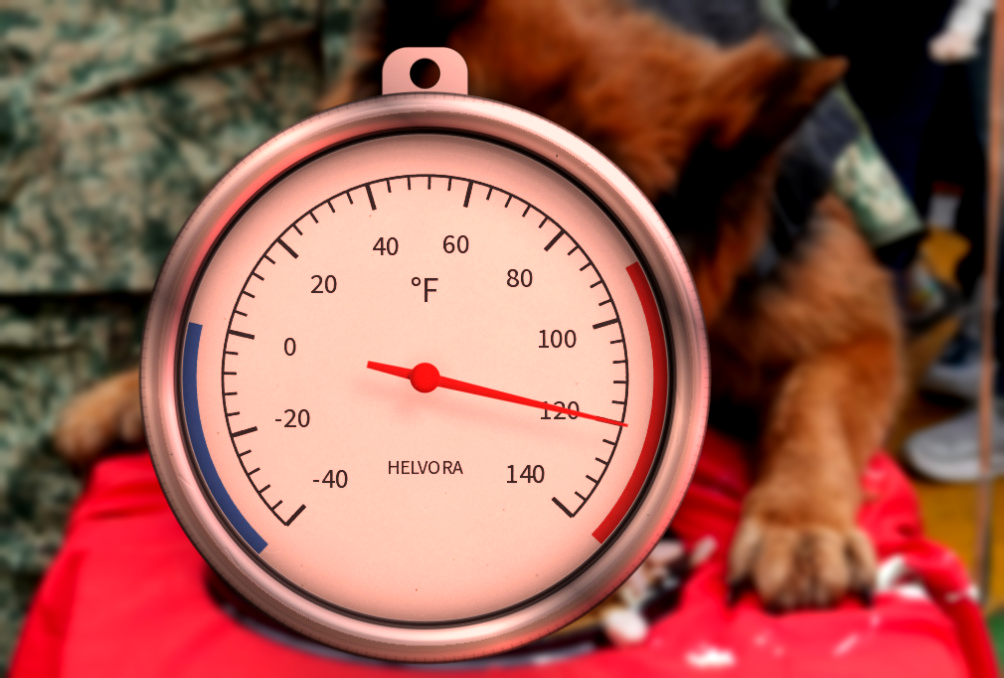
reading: 120,°F
